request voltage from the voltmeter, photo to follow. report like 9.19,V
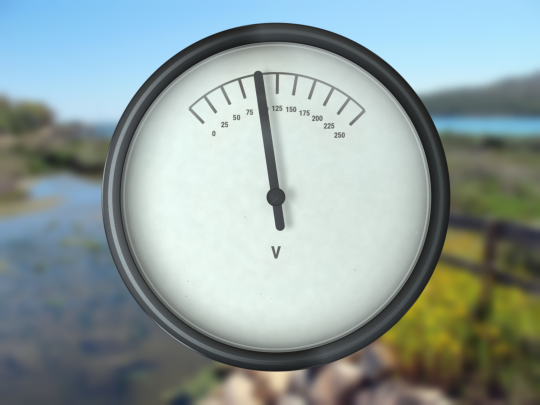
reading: 100,V
